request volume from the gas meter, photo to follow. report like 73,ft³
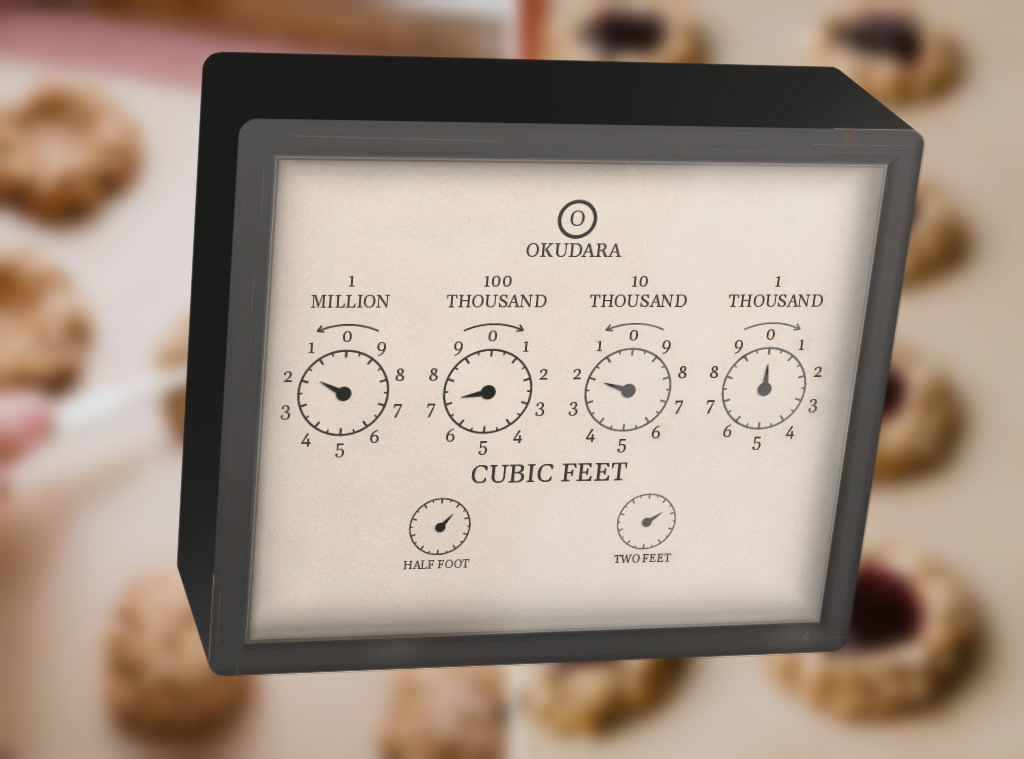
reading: 172000,ft³
